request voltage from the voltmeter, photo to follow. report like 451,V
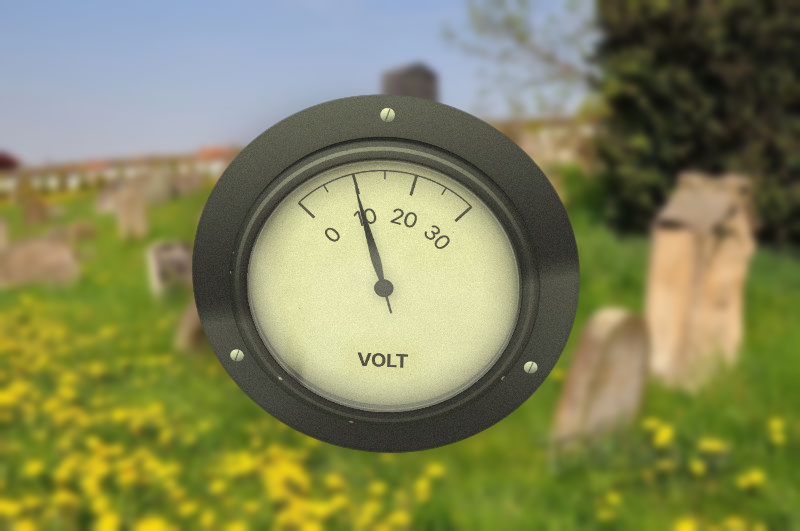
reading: 10,V
